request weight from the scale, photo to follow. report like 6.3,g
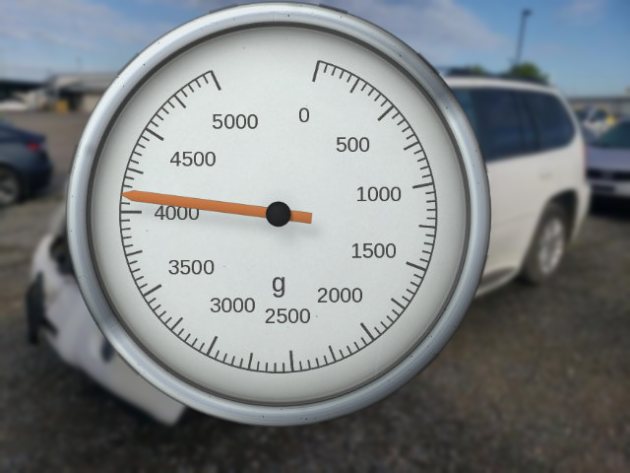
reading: 4100,g
